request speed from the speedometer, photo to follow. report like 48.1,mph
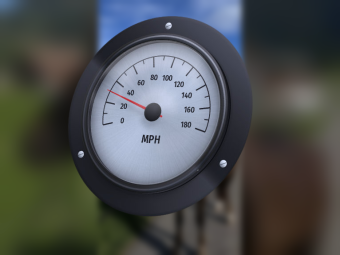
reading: 30,mph
